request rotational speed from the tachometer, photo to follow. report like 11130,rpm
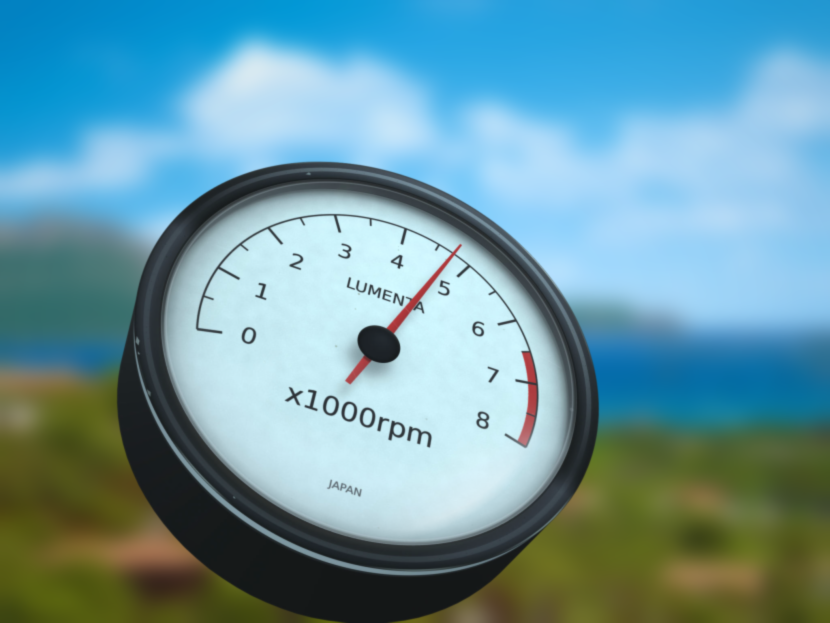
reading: 4750,rpm
